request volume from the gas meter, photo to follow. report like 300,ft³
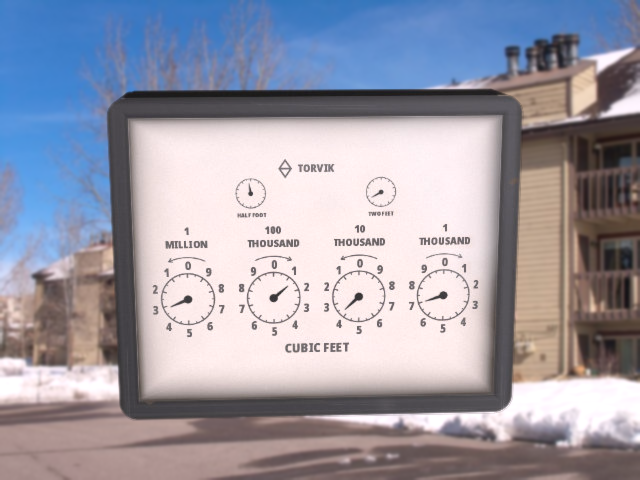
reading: 313700,ft³
